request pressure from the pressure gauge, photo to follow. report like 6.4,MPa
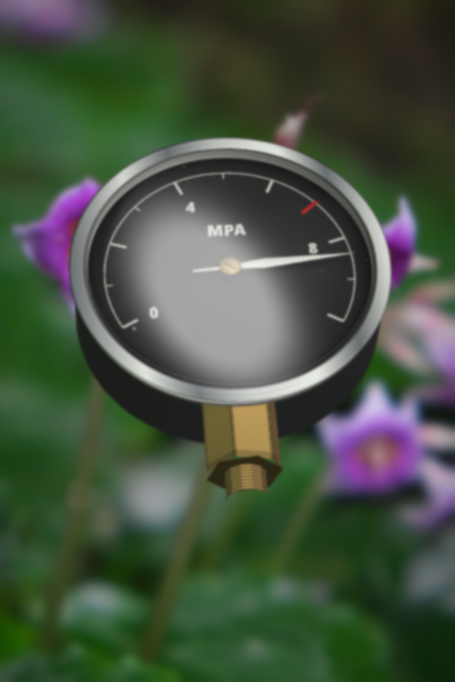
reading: 8.5,MPa
